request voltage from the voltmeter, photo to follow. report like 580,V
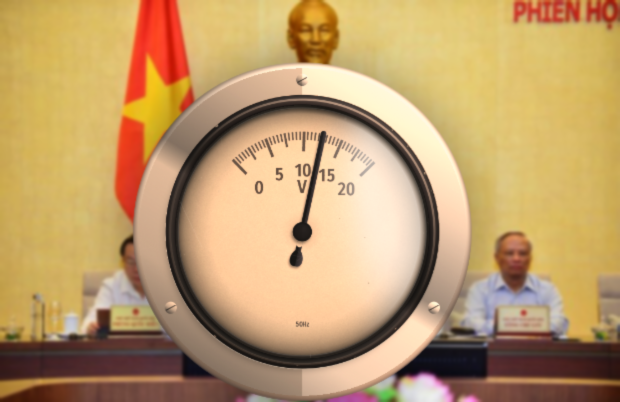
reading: 12.5,V
